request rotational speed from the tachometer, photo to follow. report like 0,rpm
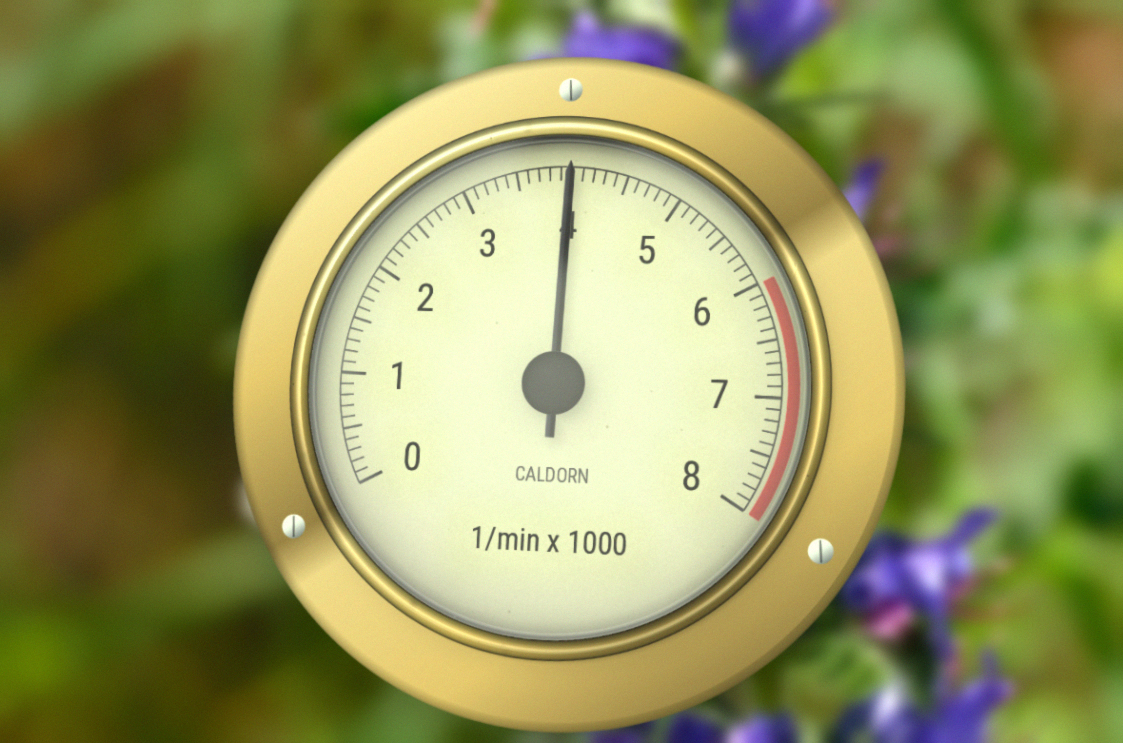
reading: 4000,rpm
